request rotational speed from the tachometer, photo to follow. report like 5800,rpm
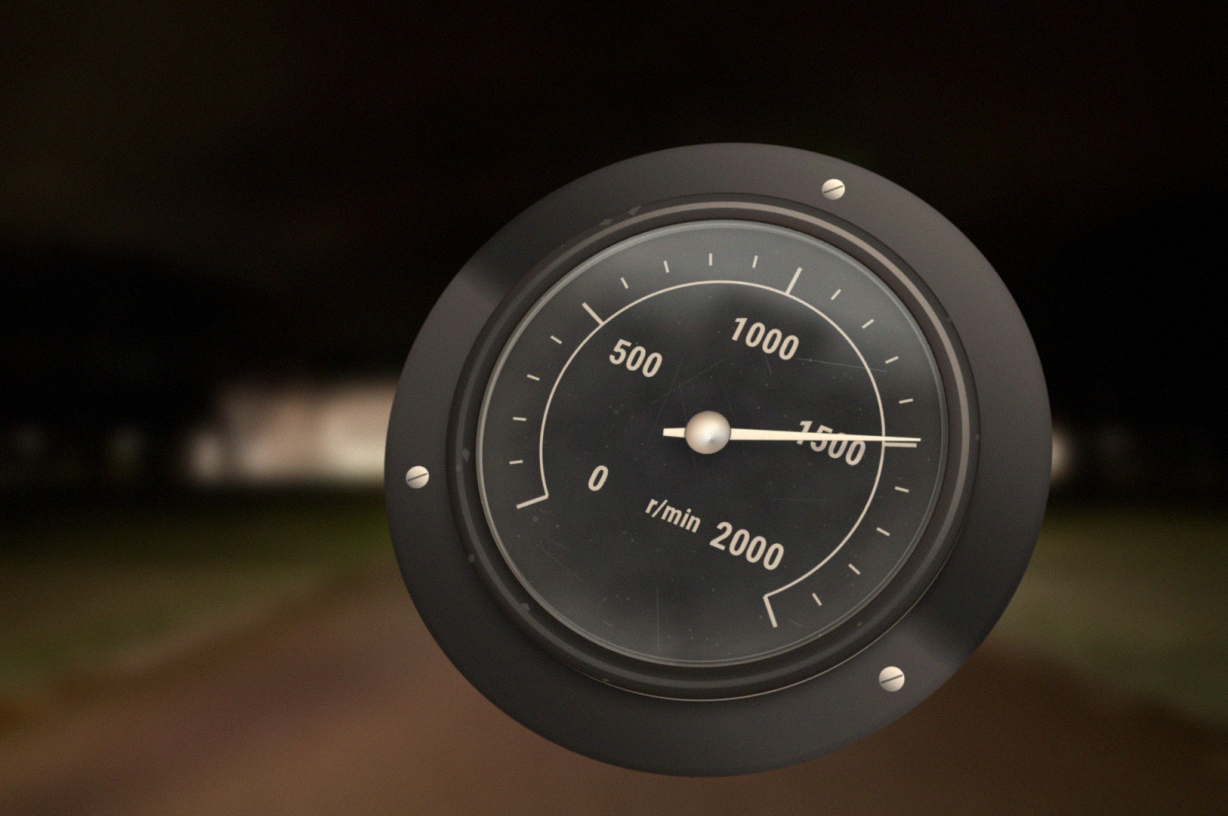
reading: 1500,rpm
